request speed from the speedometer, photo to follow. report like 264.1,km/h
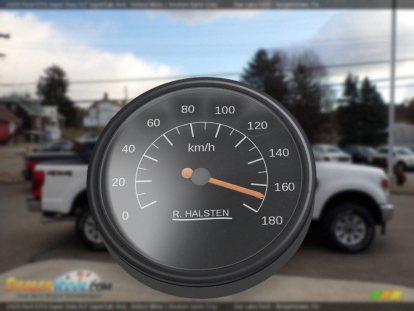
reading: 170,km/h
